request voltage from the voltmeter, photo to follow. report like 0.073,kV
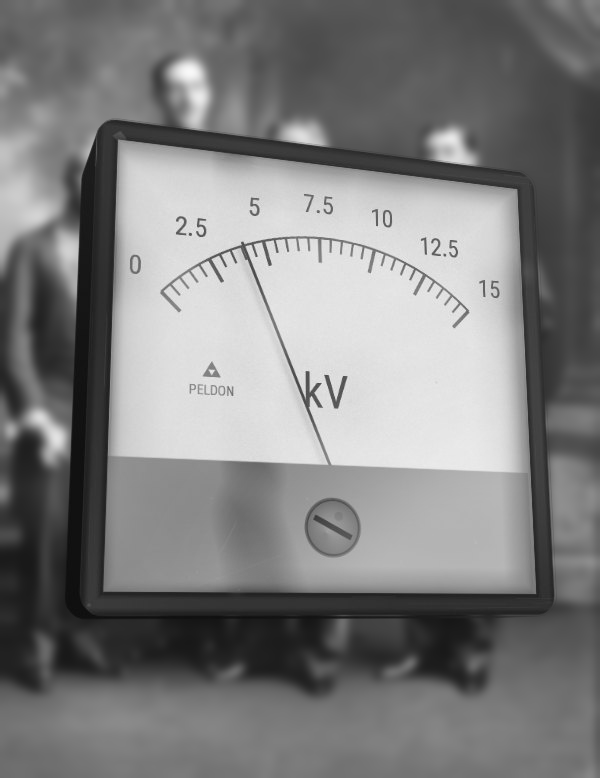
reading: 4,kV
